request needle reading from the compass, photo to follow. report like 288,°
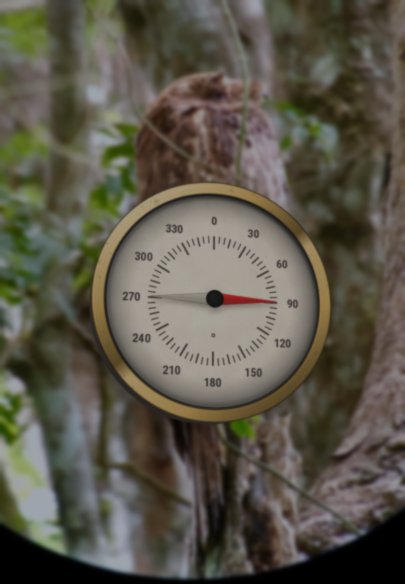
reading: 90,°
